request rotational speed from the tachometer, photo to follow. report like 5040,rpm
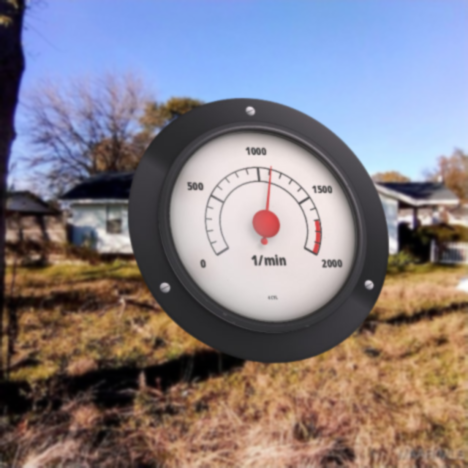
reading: 1100,rpm
